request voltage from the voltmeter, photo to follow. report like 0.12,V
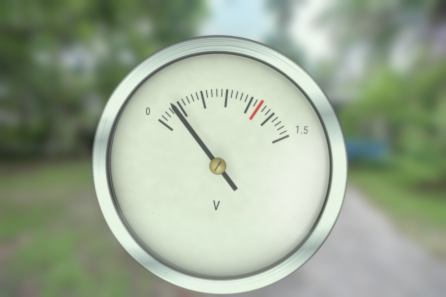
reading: 0.2,V
